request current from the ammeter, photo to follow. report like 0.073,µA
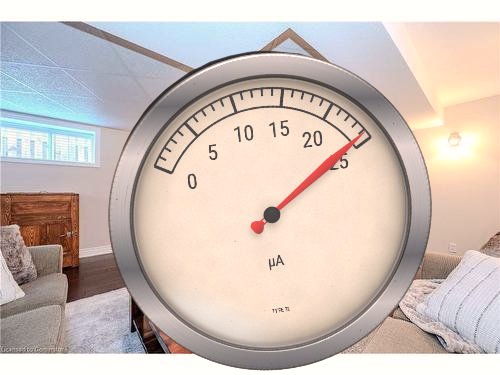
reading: 24,µA
